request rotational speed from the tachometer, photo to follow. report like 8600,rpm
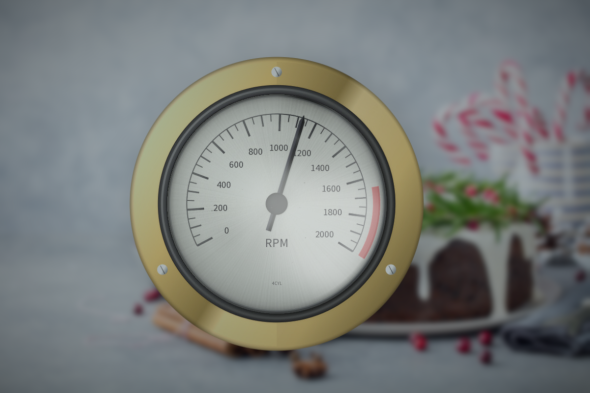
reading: 1125,rpm
